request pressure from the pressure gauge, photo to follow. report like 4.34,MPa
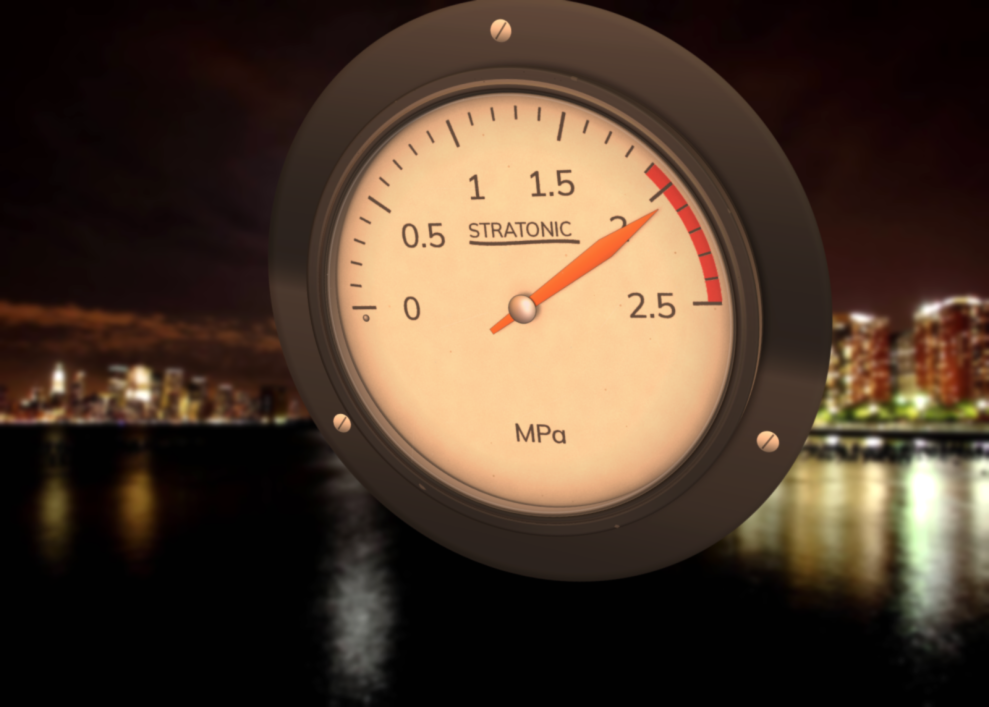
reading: 2.05,MPa
